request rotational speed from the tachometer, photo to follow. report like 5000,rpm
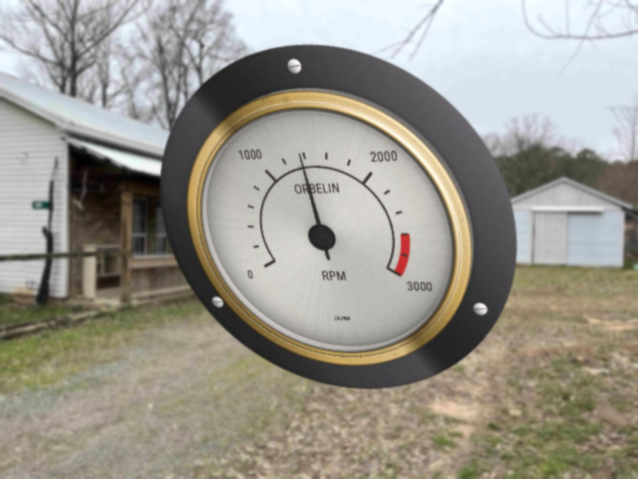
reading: 1400,rpm
